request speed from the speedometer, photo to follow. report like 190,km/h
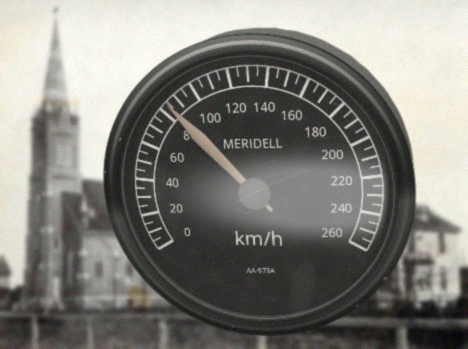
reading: 85,km/h
